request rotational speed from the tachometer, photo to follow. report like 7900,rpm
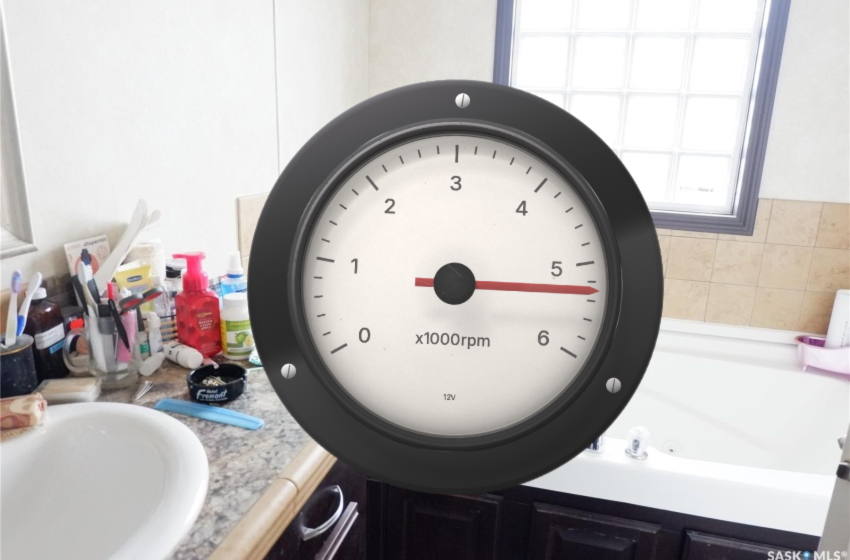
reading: 5300,rpm
